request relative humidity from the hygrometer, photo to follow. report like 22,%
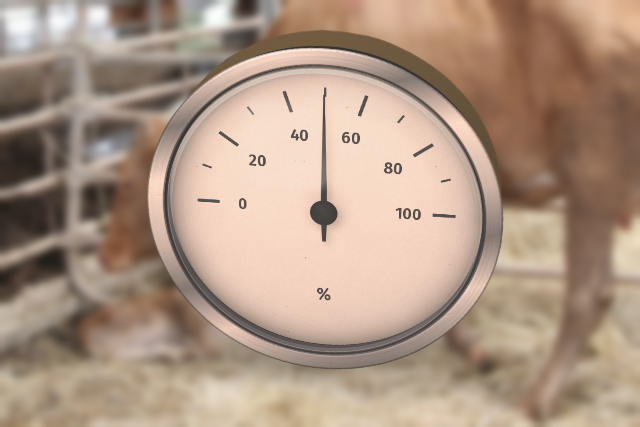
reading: 50,%
